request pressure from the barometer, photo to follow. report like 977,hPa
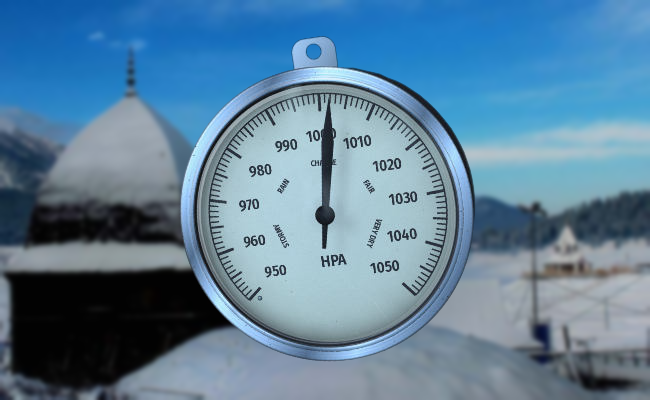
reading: 1002,hPa
